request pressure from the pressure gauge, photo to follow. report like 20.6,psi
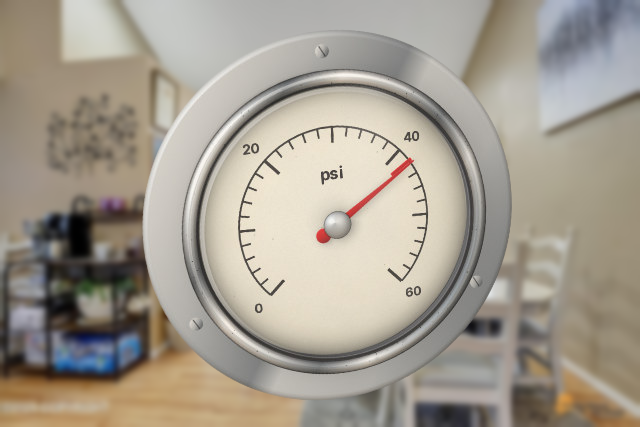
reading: 42,psi
